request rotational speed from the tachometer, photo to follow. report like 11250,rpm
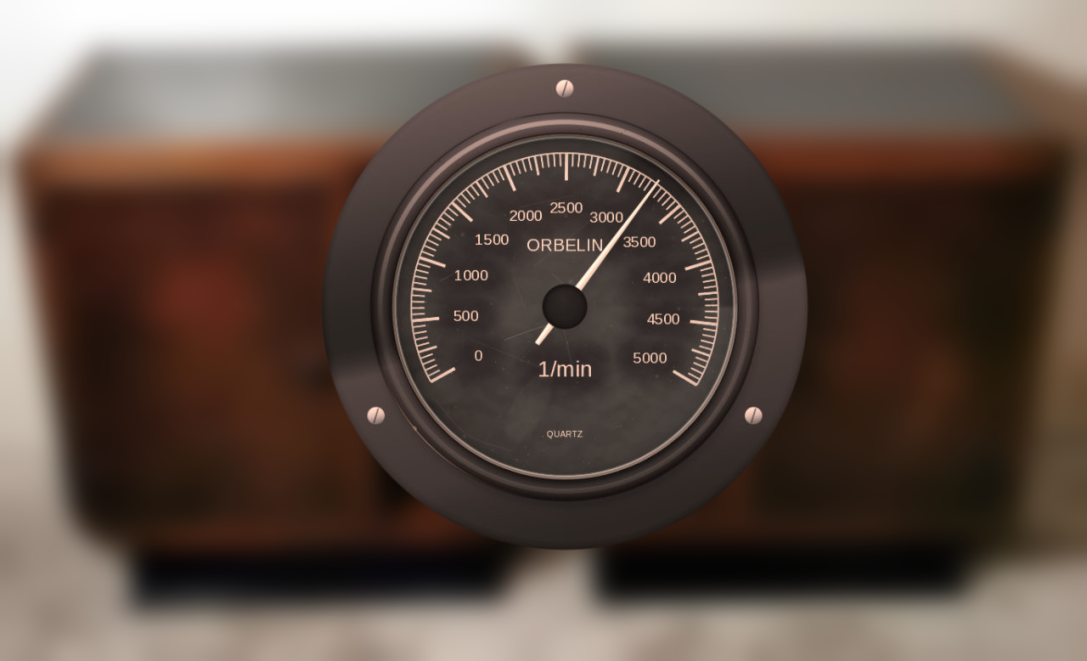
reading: 3250,rpm
